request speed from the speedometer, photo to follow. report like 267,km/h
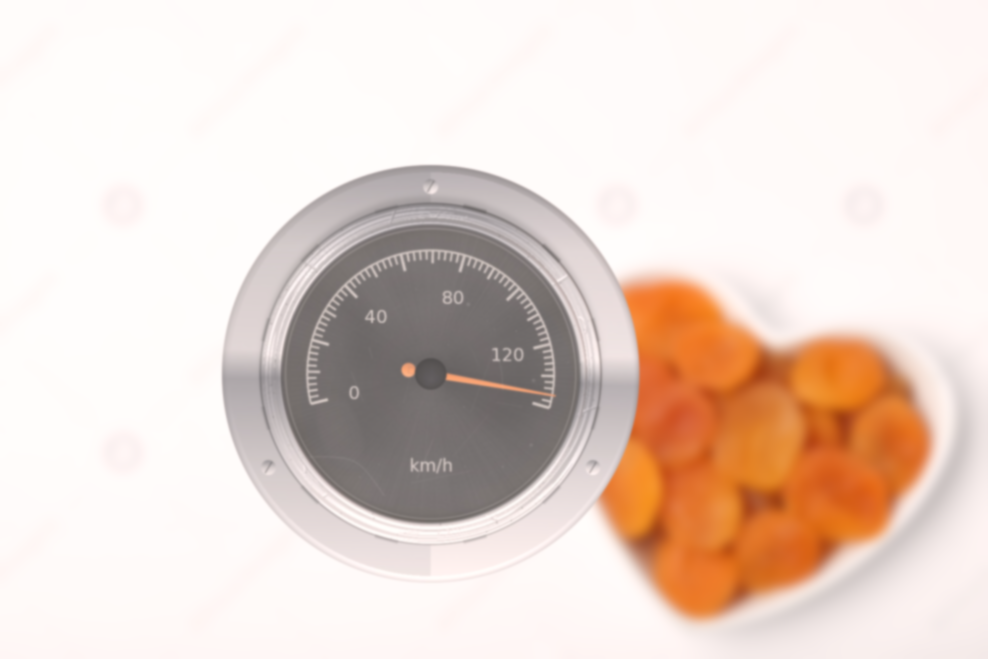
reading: 136,km/h
